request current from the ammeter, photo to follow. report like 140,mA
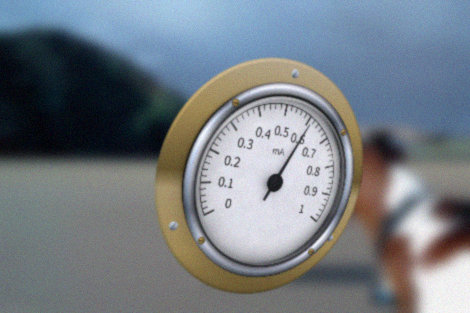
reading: 0.6,mA
